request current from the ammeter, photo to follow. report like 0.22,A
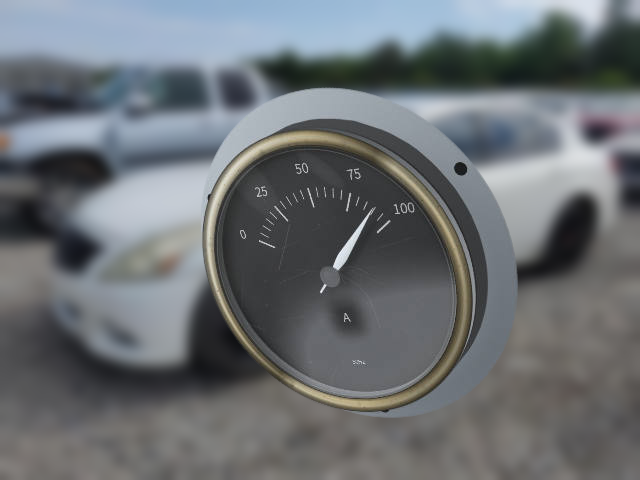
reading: 90,A
